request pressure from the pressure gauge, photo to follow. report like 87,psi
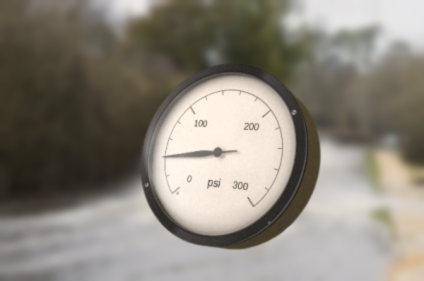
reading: 40,psi
